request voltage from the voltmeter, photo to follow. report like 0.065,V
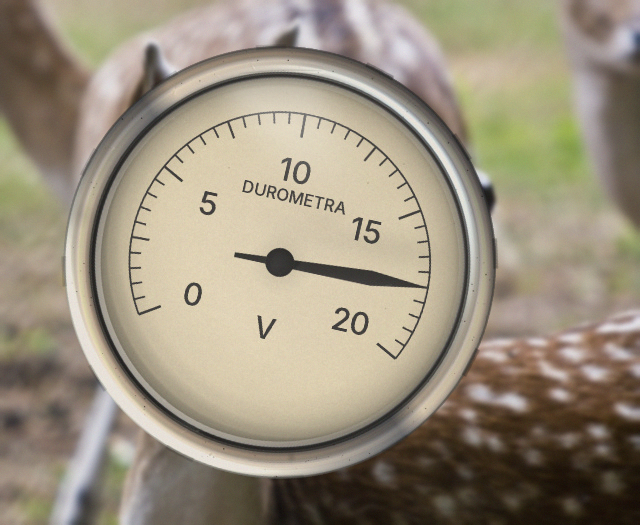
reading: 17.5,V
